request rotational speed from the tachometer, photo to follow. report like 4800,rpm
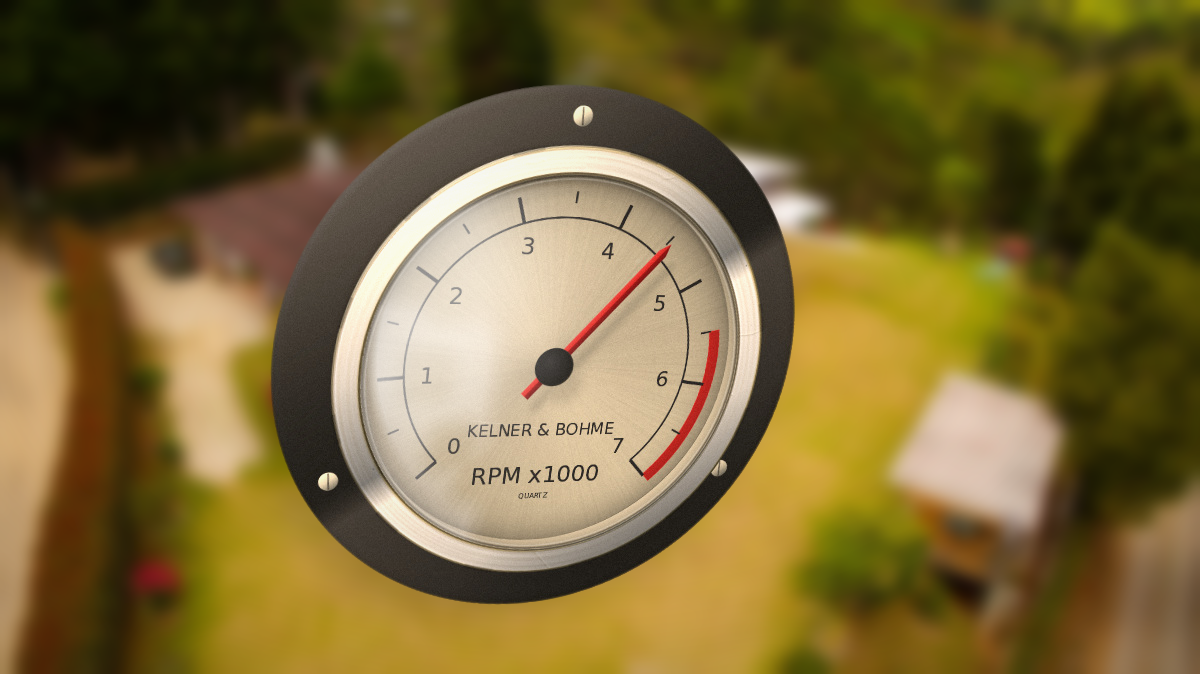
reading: 4500,rpm
